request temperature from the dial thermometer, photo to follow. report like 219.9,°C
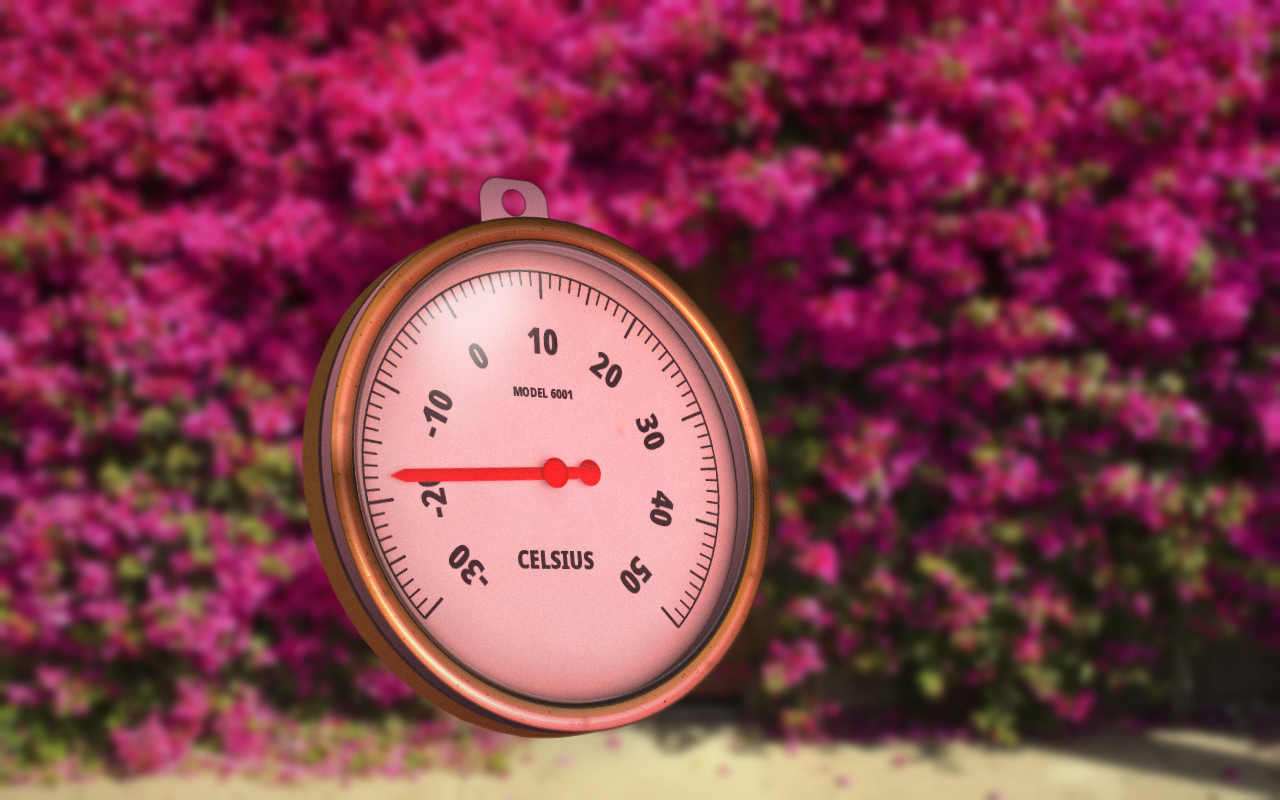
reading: -18,°C
